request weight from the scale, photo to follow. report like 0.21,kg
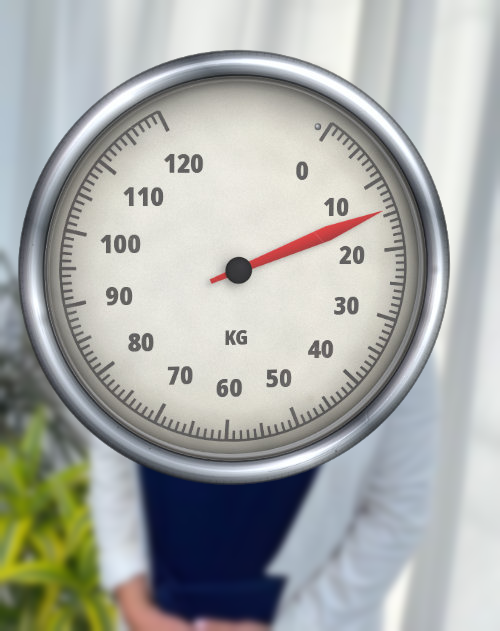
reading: 14,kg
